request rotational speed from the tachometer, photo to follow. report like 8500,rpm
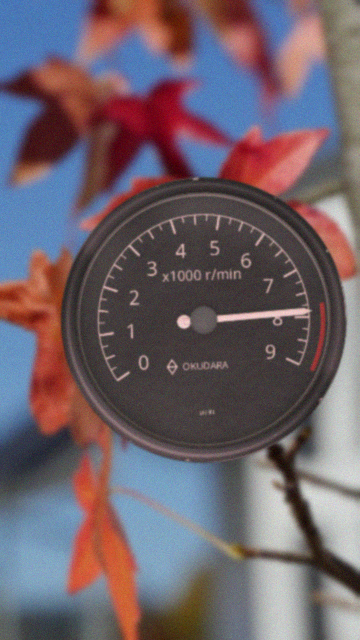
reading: 7875,rpm
